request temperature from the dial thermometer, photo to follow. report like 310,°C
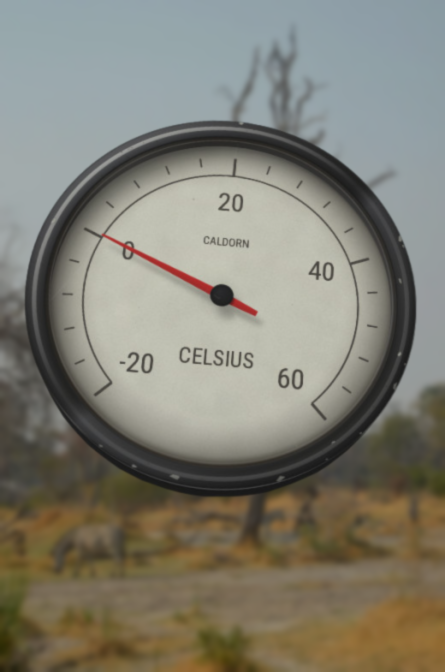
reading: 0,°C
